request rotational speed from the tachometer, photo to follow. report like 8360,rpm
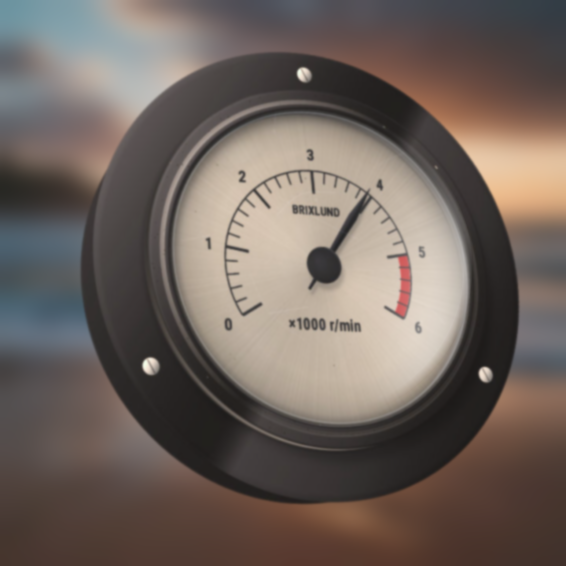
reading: 3900,rpm
